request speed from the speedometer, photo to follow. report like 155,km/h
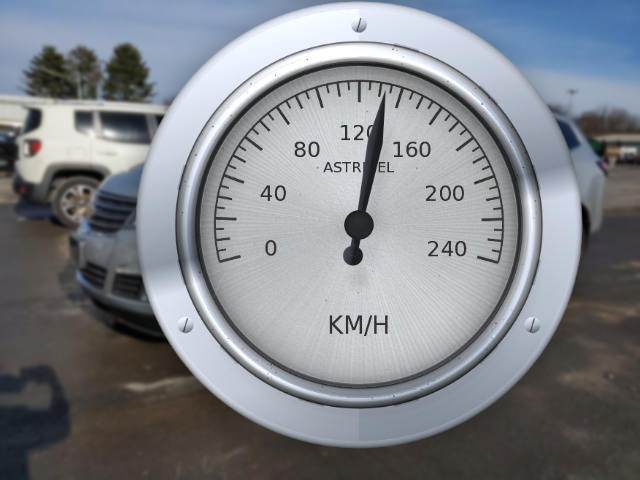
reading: 132.5,km/h
